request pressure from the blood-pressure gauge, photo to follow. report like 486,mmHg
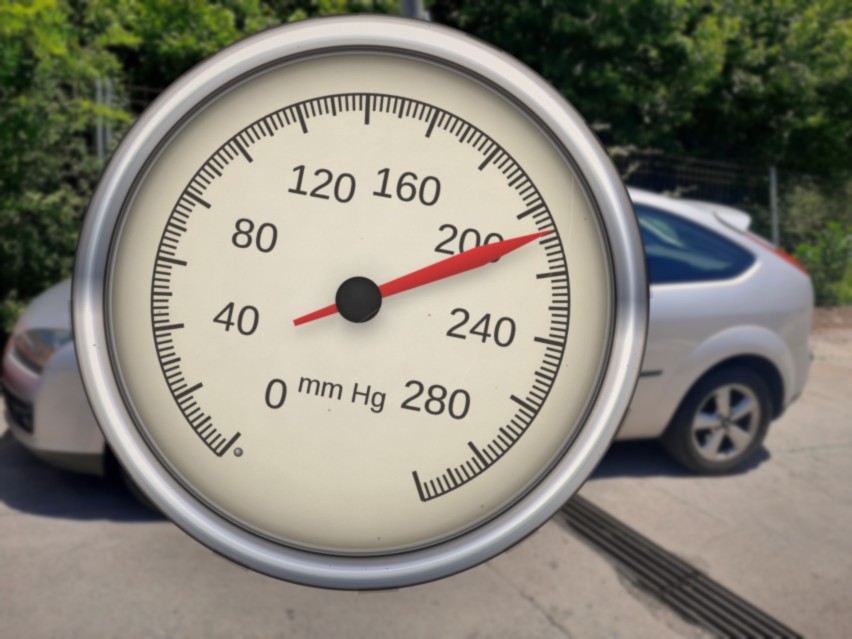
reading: 208,mmHg
